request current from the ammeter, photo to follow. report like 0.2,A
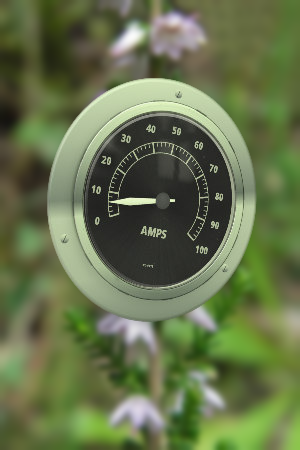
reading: 6,A
